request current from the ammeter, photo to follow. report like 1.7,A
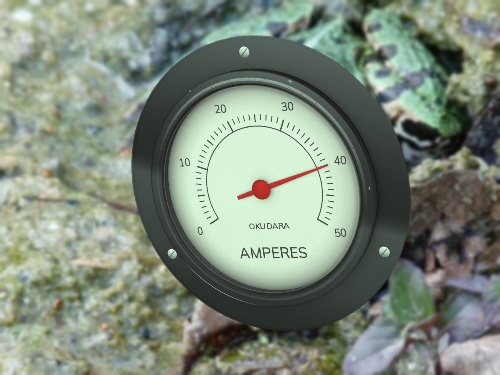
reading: 40,A
